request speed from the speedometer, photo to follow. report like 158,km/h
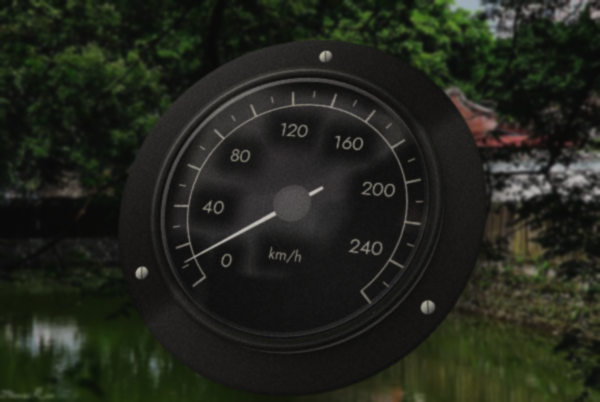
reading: 10,km/h
